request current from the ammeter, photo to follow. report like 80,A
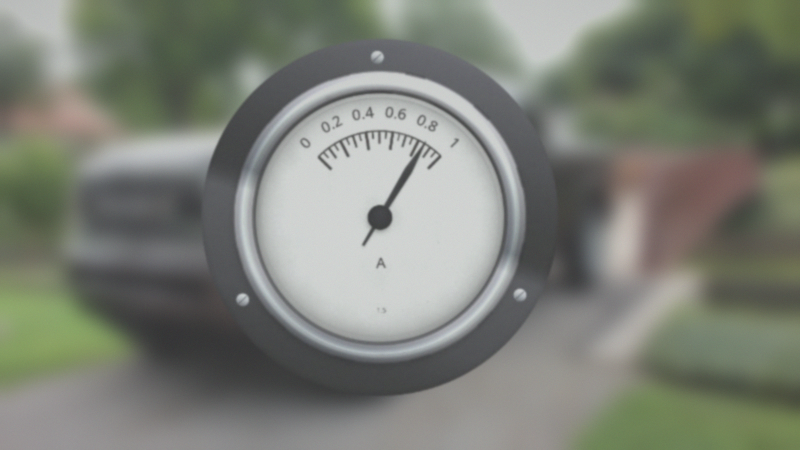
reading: 0.85,A
